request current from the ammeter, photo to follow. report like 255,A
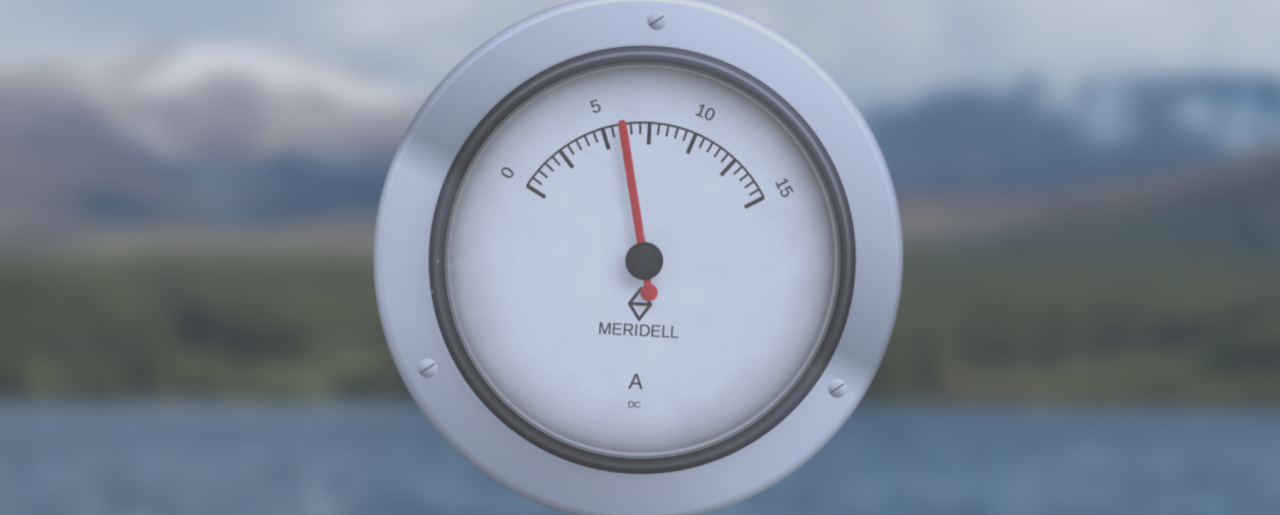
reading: 6,A
